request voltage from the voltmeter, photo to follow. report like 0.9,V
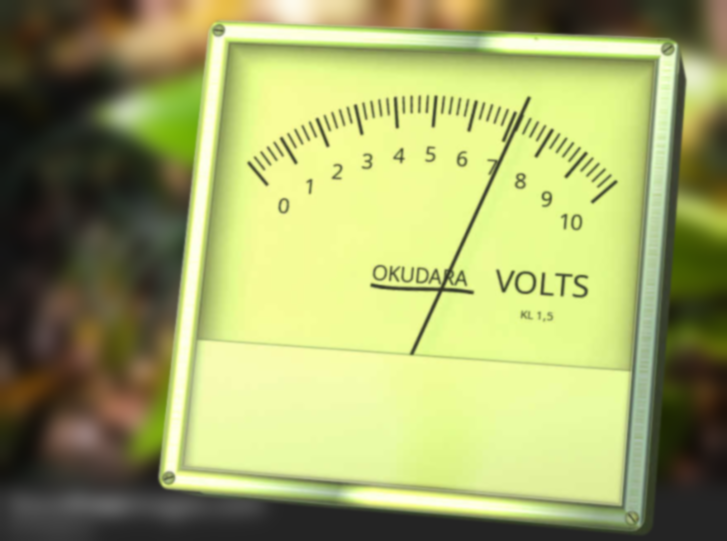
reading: 7.2,V
